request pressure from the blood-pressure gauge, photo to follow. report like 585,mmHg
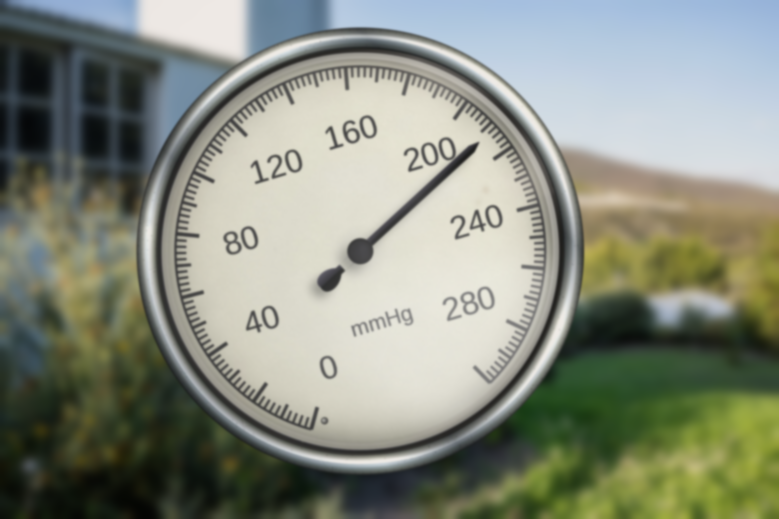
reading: 212,mmHg
